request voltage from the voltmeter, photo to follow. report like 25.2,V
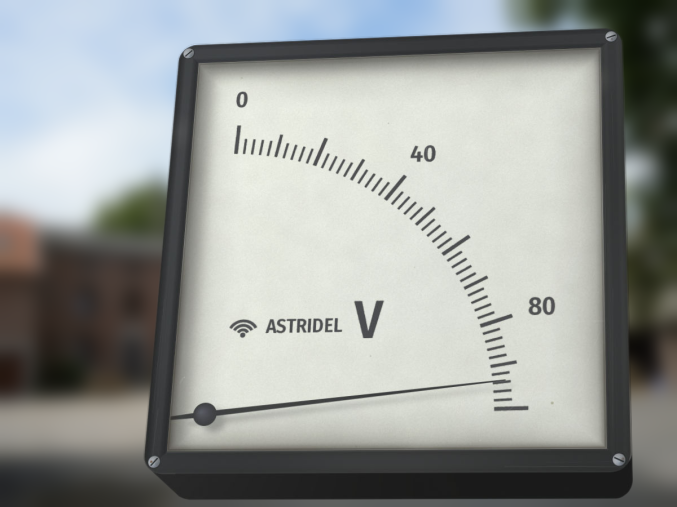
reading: 94,V
